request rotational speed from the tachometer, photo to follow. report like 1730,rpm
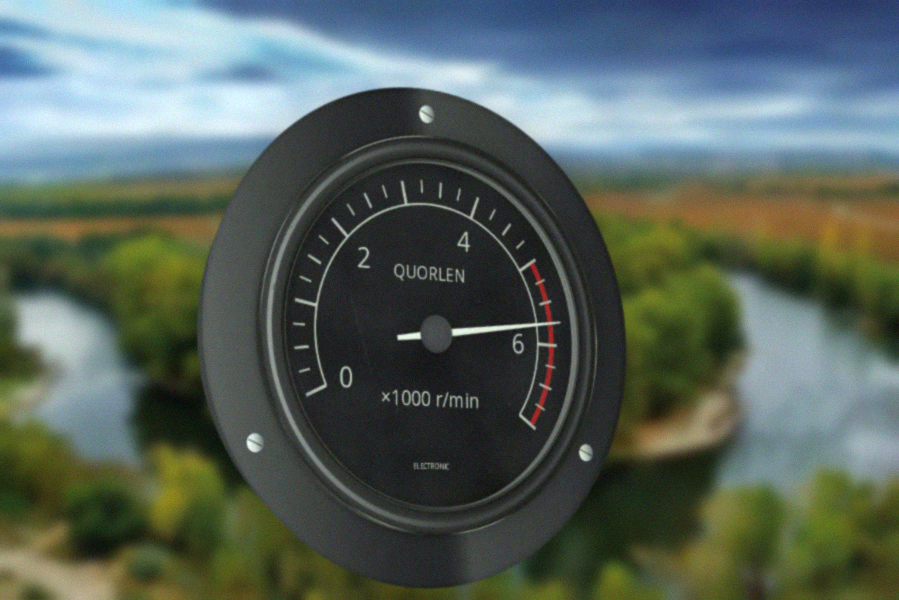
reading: 5750,rpm
